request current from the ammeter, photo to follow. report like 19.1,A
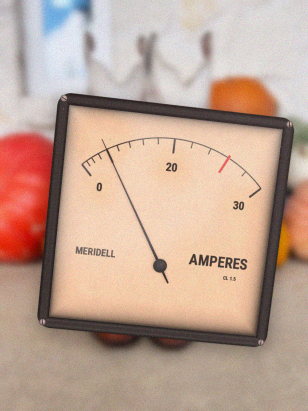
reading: 10,A
